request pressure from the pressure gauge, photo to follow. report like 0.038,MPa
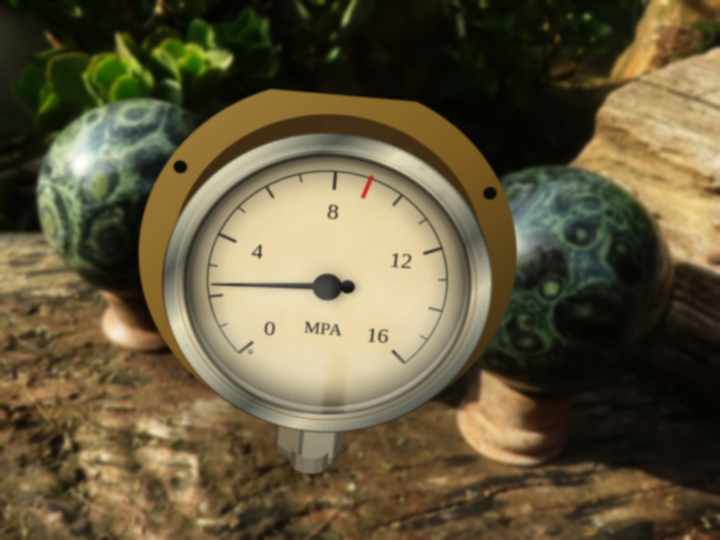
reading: 2.5,MPa
